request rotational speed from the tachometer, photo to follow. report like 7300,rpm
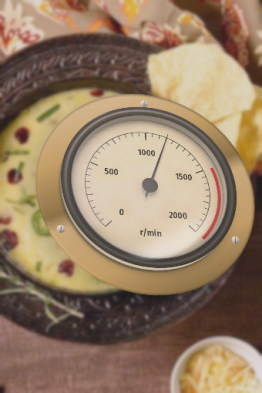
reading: 1150,rpm
